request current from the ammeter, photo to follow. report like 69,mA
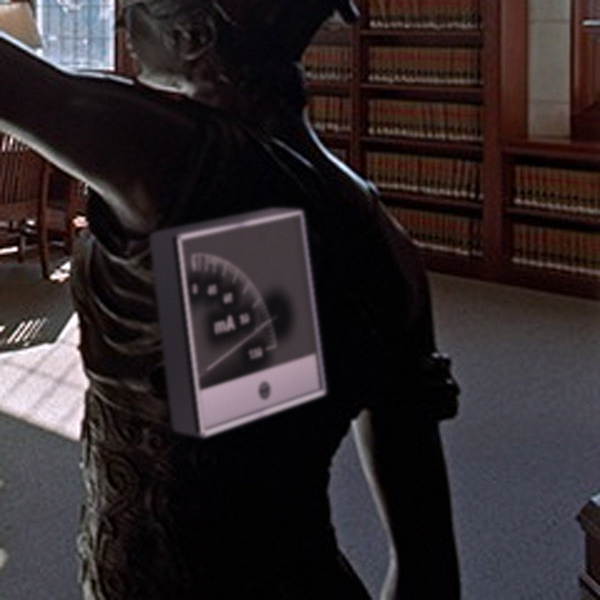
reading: 90,mA
